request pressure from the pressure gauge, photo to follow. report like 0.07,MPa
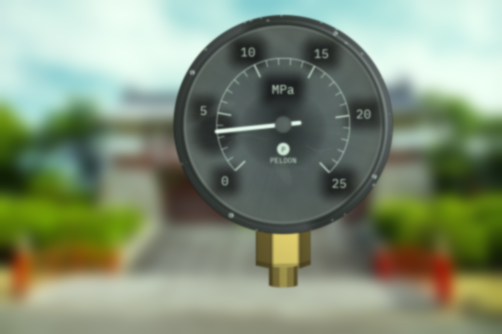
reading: 3.5,MPa
